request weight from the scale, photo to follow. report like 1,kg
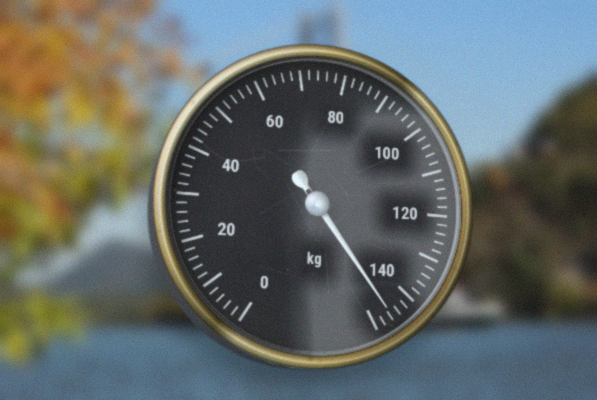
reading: 146,kg
